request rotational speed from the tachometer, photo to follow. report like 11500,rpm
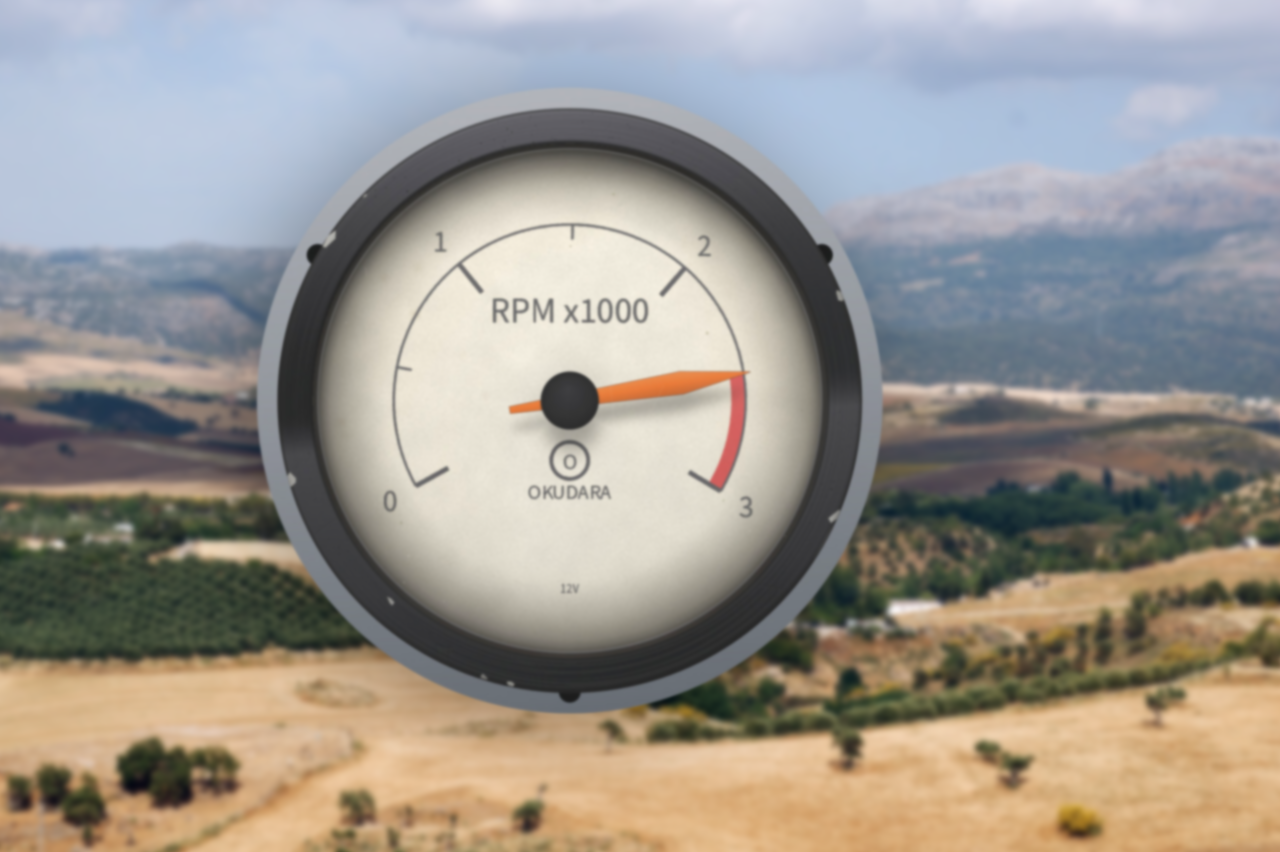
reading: 2500,rpm
